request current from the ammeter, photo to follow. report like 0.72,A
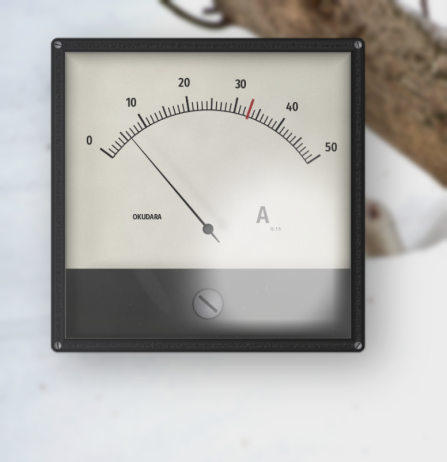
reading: 6,A
